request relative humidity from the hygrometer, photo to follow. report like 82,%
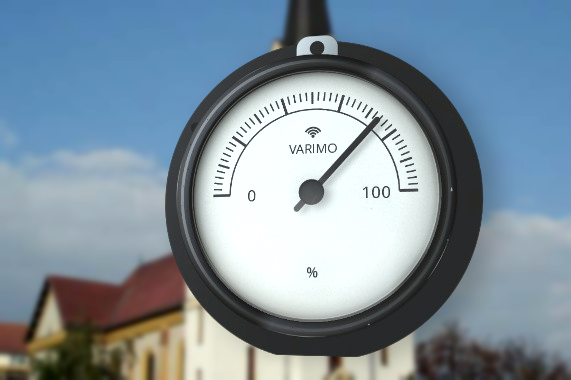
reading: 74,%
